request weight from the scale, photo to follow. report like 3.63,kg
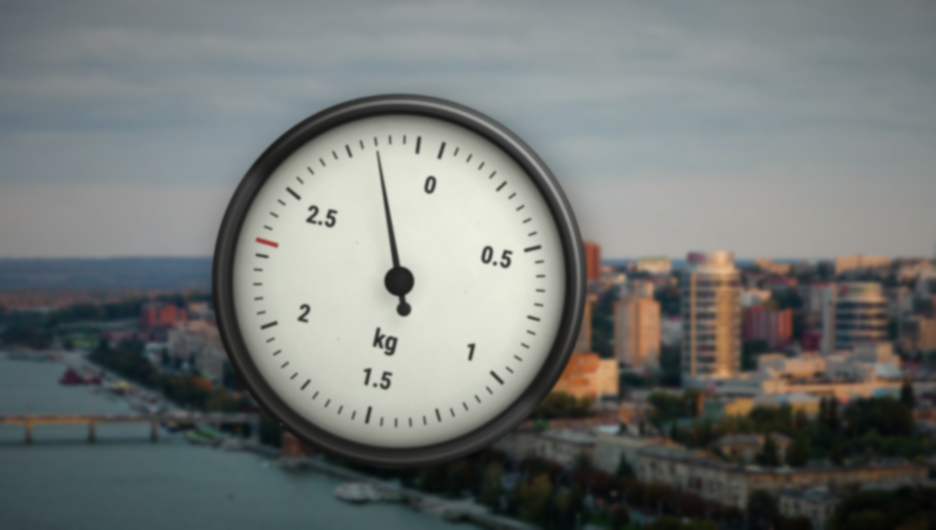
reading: 2.85,kg
